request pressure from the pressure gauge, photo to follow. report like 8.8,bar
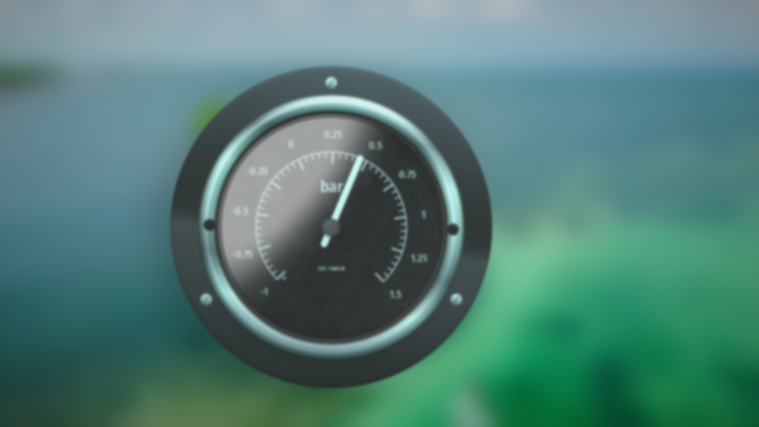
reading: 0.45,bar
